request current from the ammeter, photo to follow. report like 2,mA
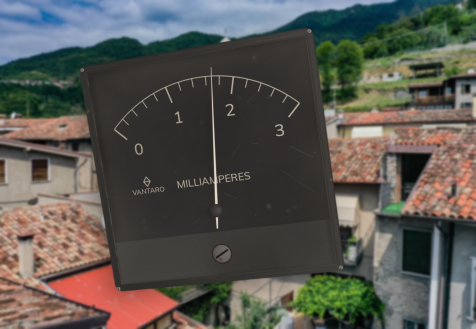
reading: 1.7,mA
